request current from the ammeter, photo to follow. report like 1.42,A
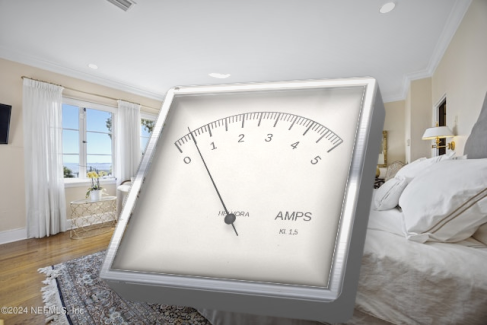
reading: 0.5,A
